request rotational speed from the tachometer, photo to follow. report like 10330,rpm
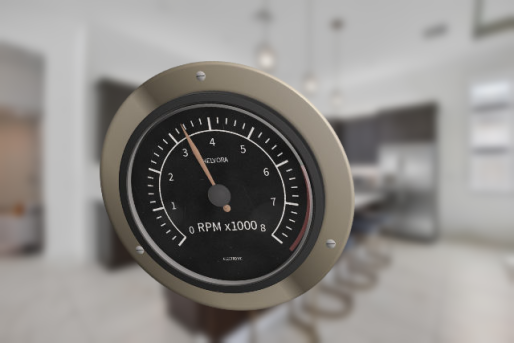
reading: 3400,rpm
